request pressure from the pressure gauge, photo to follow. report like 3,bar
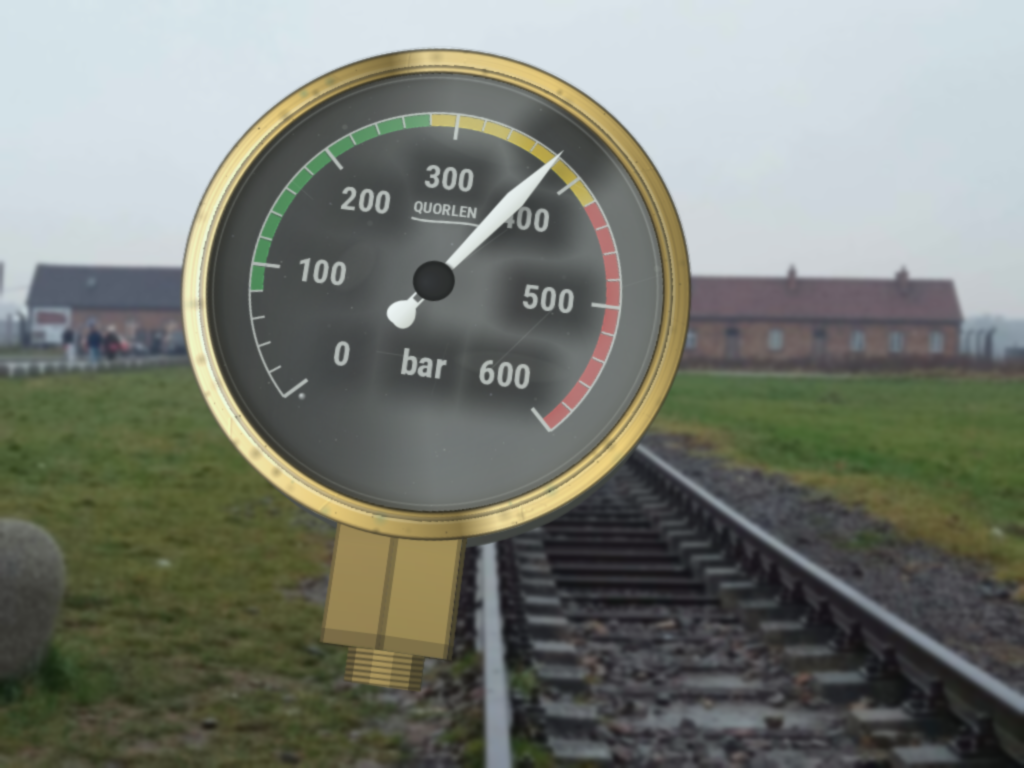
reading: 380,bar
